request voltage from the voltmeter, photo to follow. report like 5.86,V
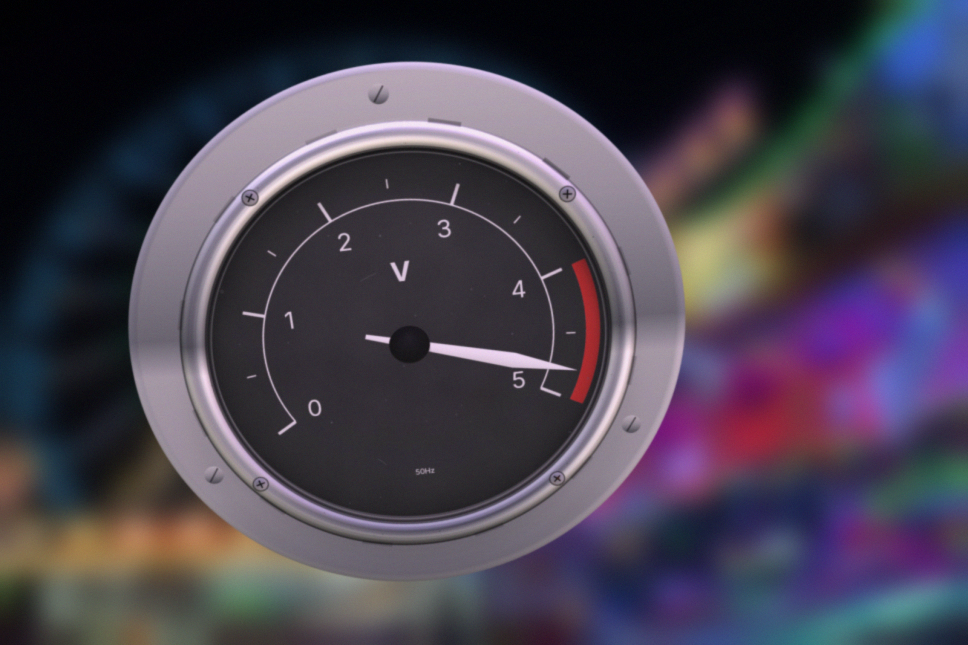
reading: 4.75,V
